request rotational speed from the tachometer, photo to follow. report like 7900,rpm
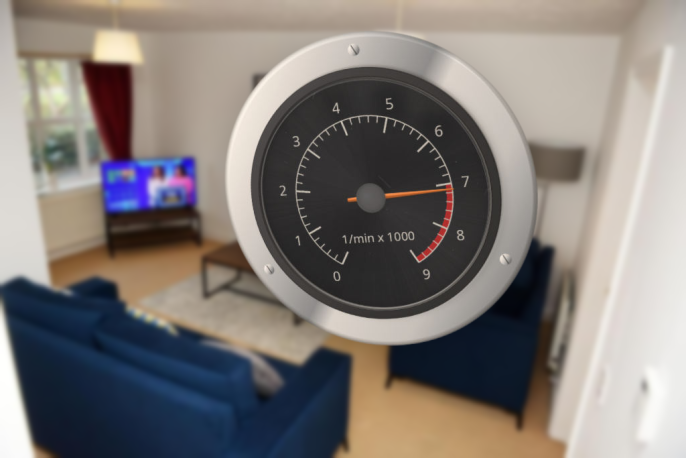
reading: 7100,rpm
